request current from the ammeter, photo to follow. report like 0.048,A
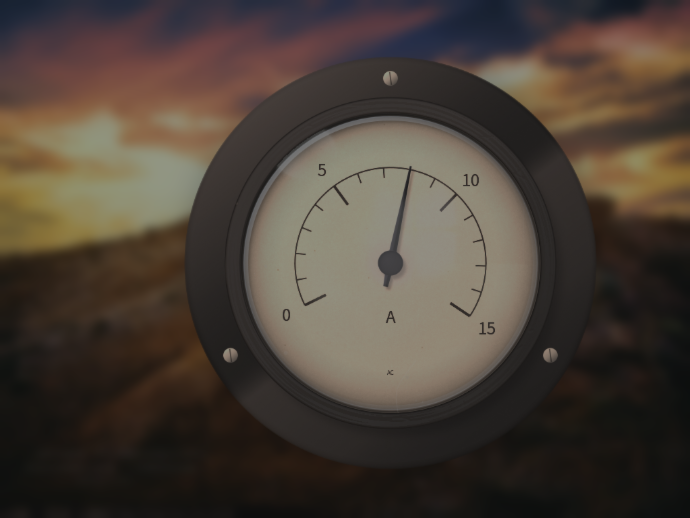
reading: 8,A
